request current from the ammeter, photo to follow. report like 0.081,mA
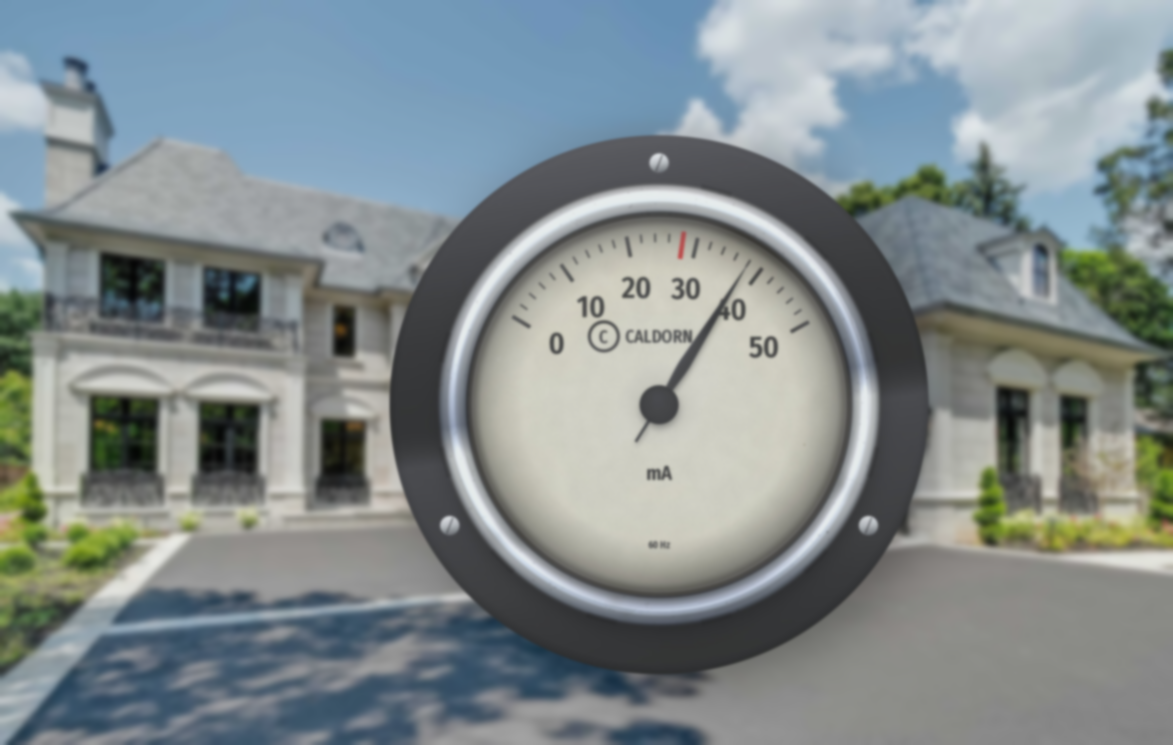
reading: 38,mA
